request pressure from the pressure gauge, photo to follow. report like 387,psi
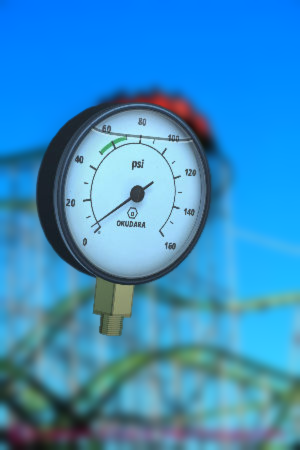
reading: 5,psi
